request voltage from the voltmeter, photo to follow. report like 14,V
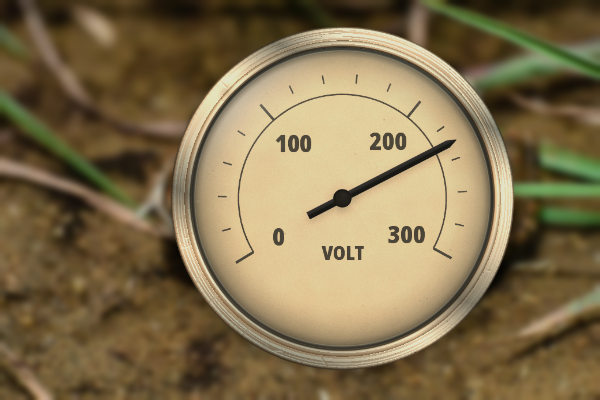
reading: 230,V
